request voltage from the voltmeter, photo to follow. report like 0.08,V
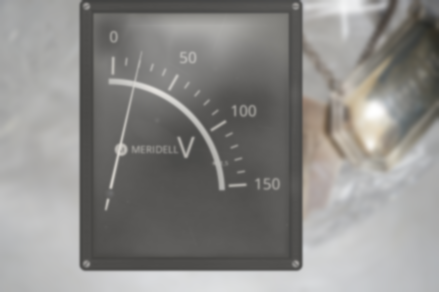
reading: 20,V
